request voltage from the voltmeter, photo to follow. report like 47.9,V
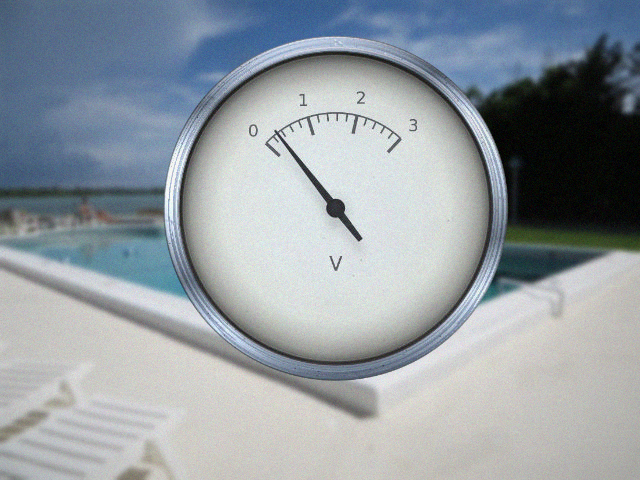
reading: 0.3,V
